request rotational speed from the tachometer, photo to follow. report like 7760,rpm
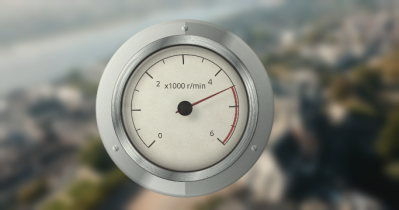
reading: 4500,rpm
